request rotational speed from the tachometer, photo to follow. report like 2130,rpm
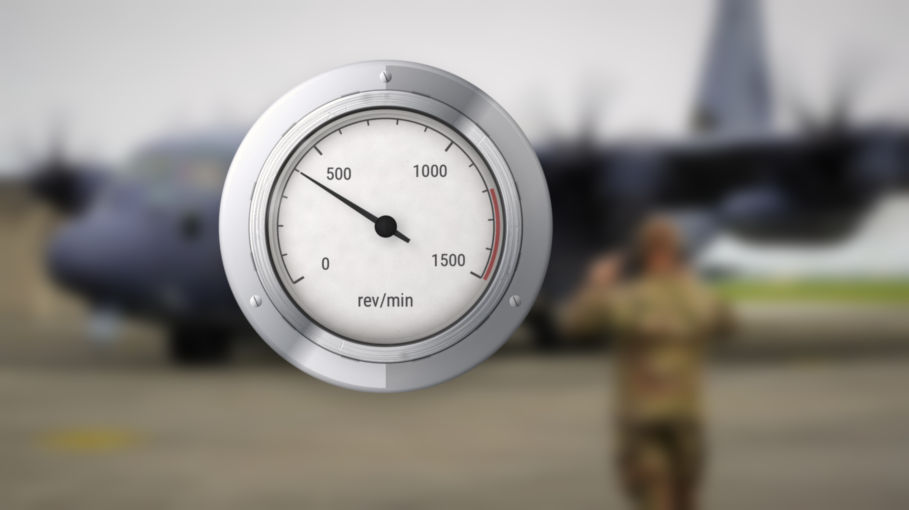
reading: 400,rpm
